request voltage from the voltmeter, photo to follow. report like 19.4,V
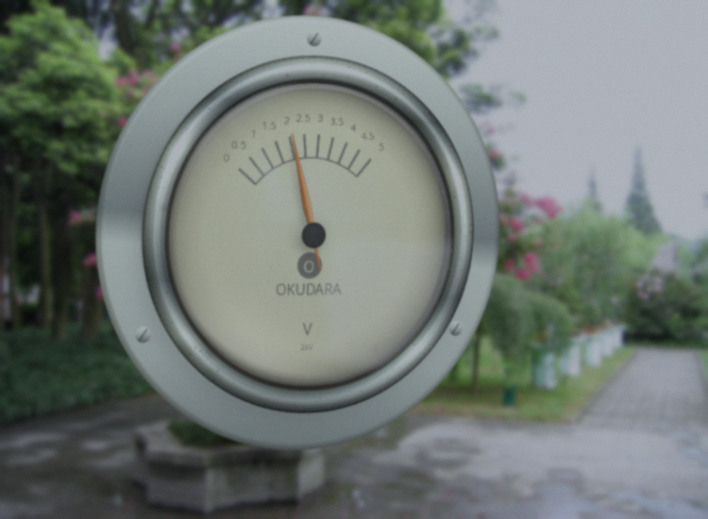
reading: 2,V
